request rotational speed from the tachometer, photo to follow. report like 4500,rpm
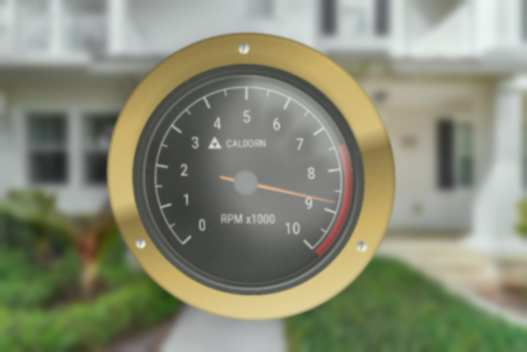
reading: 8750,rpm
